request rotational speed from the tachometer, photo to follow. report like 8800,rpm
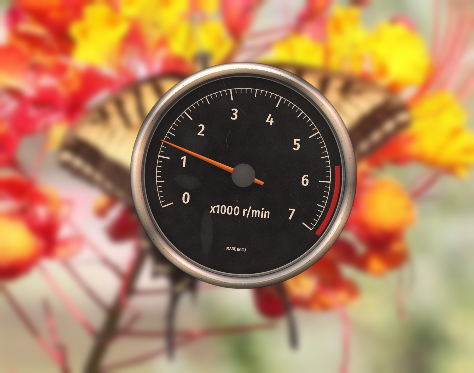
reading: 1300,rpm
